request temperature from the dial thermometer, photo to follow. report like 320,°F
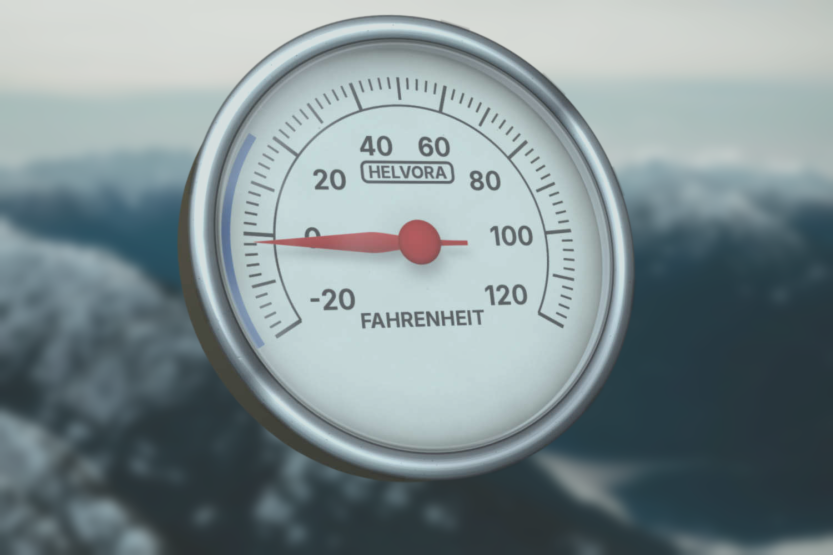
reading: -2,°F
